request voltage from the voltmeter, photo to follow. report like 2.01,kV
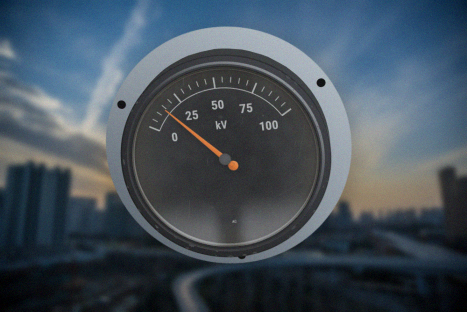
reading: 15,kV
